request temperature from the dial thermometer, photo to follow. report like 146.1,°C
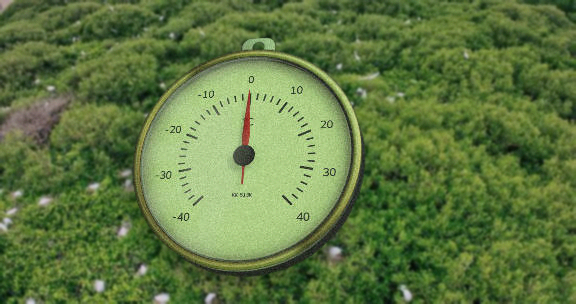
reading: 0,°C
